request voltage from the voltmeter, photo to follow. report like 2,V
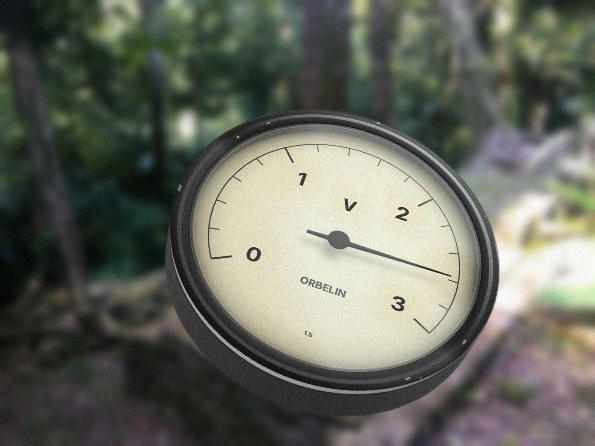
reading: 2.6,V
